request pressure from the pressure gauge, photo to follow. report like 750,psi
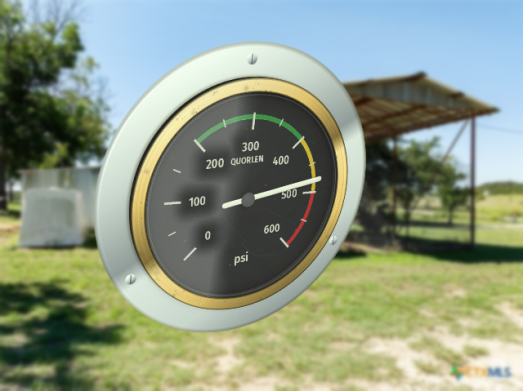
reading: 475,psi
